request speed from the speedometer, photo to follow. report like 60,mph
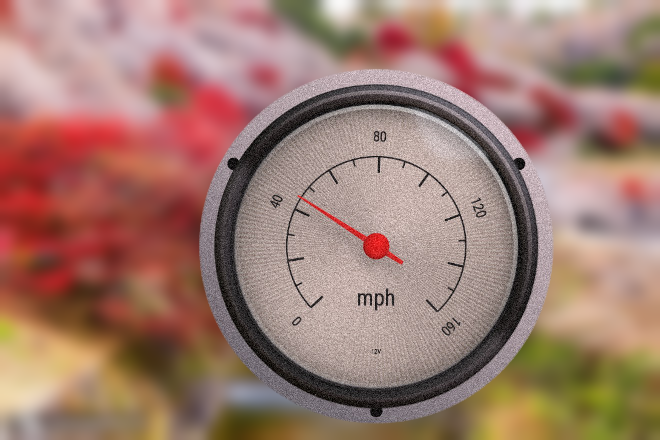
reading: 45,mph
